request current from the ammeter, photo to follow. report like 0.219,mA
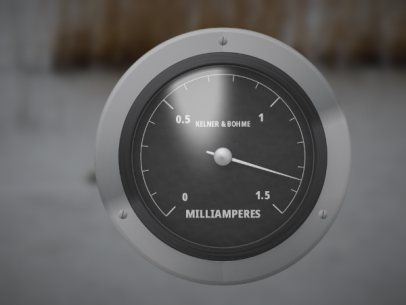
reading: 1.35,mA
